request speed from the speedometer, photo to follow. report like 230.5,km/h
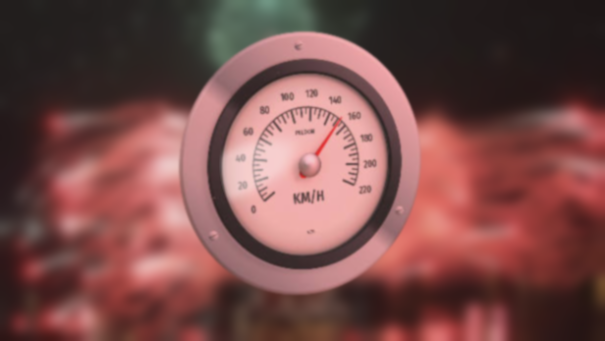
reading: 150,km/h
